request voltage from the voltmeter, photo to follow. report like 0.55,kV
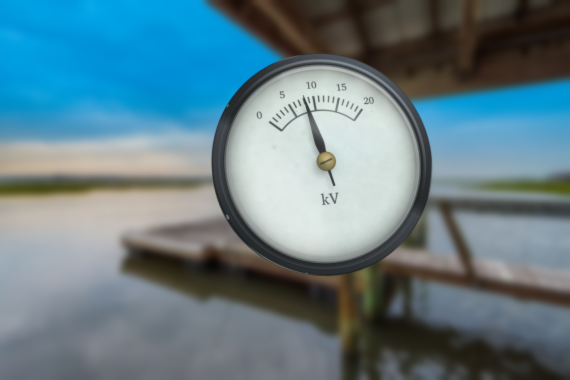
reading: 8,kV
